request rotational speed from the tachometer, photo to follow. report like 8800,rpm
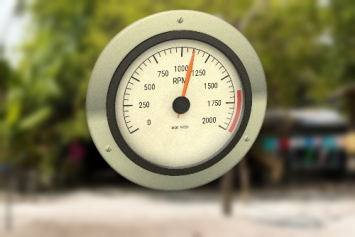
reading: 1100,rpm
